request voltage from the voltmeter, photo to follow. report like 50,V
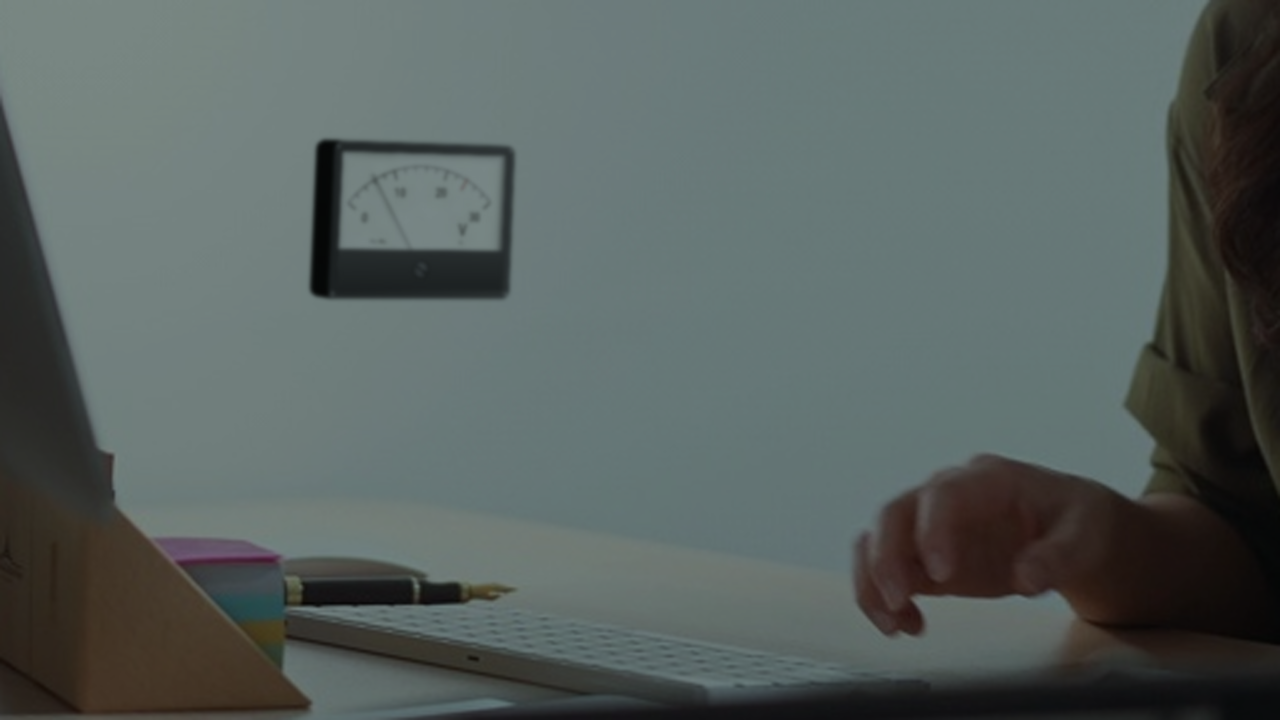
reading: 6,V
